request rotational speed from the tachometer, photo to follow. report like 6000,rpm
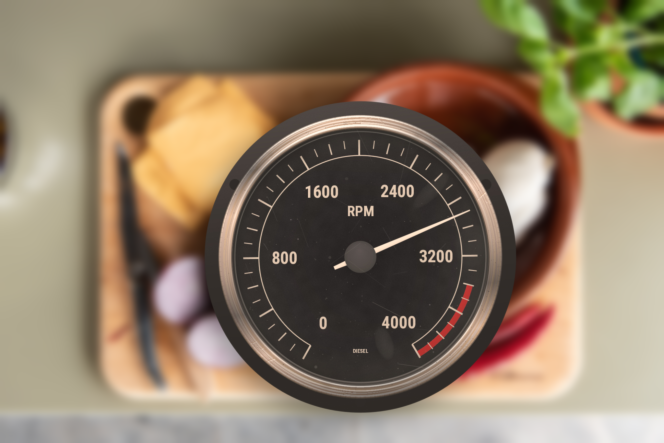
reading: 2900,rpm
